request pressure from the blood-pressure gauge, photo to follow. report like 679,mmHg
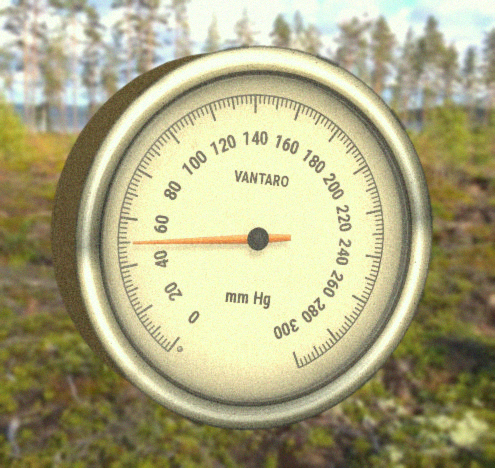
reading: 50,mmHg
